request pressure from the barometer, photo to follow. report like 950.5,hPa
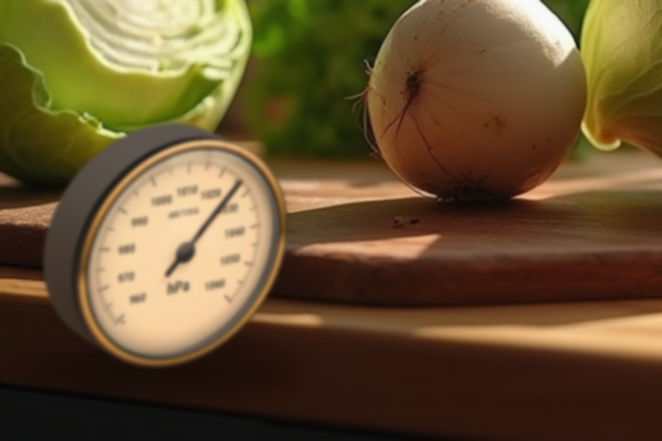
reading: 1025,hPa
